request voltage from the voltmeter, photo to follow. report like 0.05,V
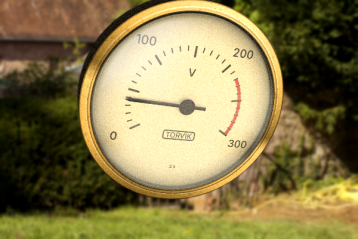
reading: 40,V
